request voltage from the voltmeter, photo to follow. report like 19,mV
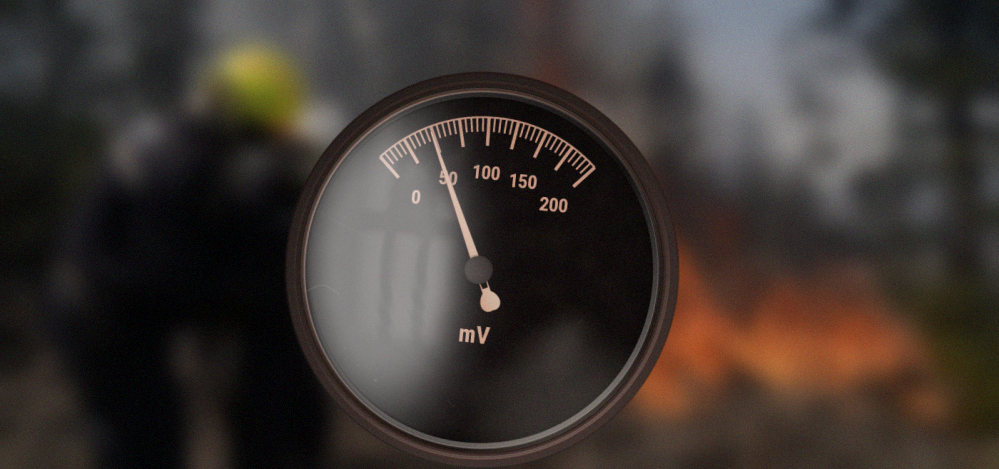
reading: 50,mV
